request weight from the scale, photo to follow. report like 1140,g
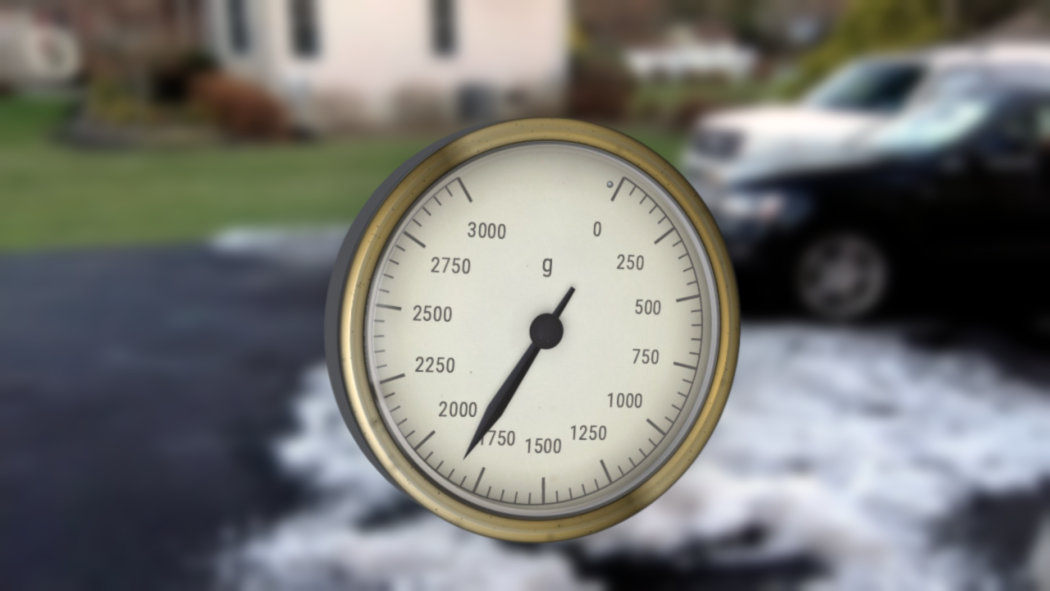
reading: 1850,g
